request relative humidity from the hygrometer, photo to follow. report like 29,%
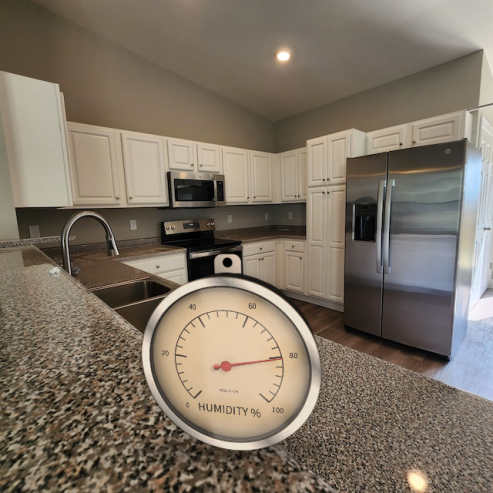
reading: 80,%
